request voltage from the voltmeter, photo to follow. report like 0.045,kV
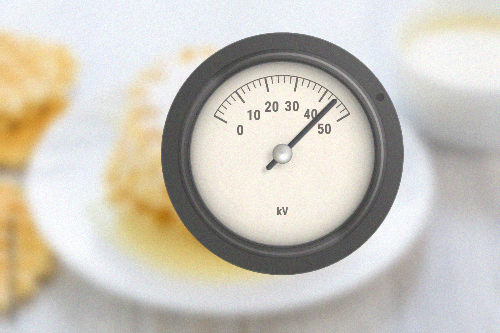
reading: 44,kV
